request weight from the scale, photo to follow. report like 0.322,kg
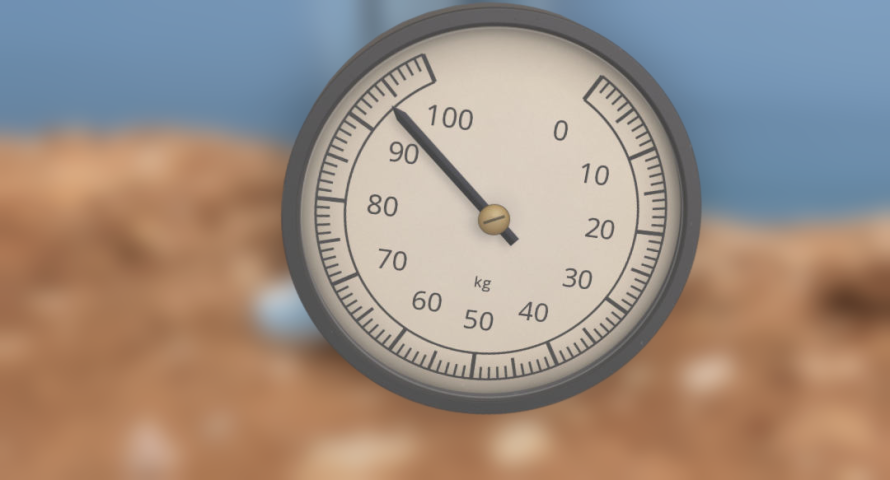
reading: 94,kg
